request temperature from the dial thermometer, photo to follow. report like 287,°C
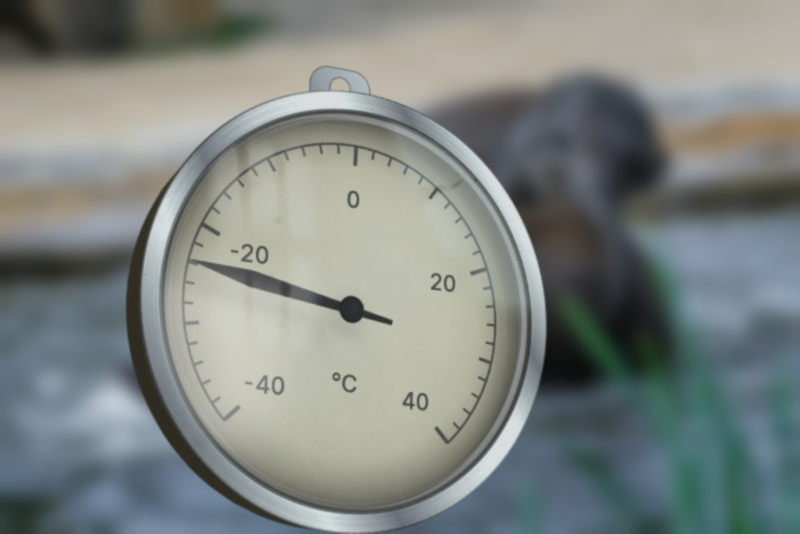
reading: -24,°C
